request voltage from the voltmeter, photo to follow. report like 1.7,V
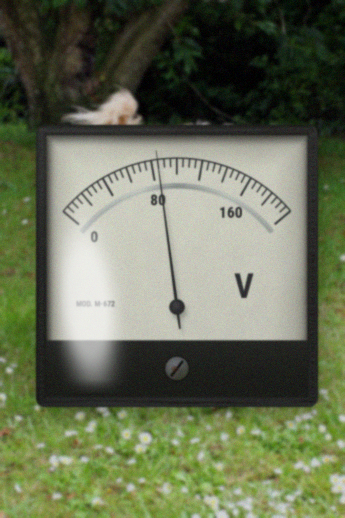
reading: 85,V
